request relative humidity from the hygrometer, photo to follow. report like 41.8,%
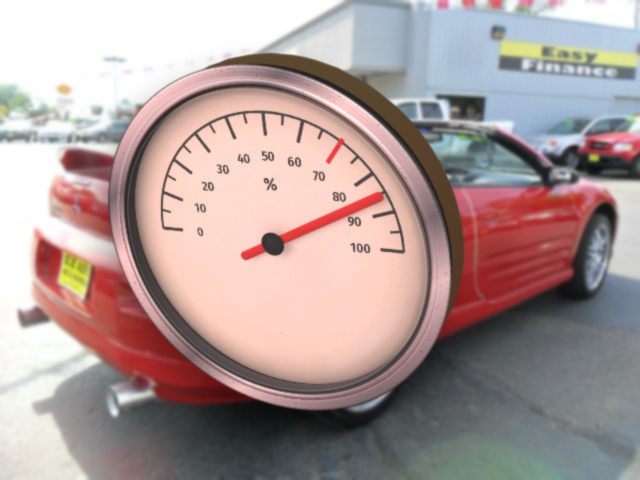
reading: 85,%
